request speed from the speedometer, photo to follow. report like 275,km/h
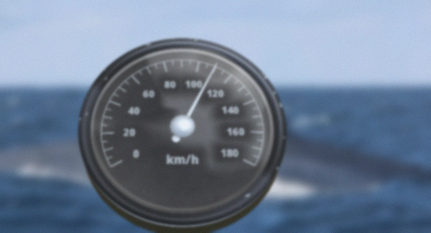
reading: 110,km/h
